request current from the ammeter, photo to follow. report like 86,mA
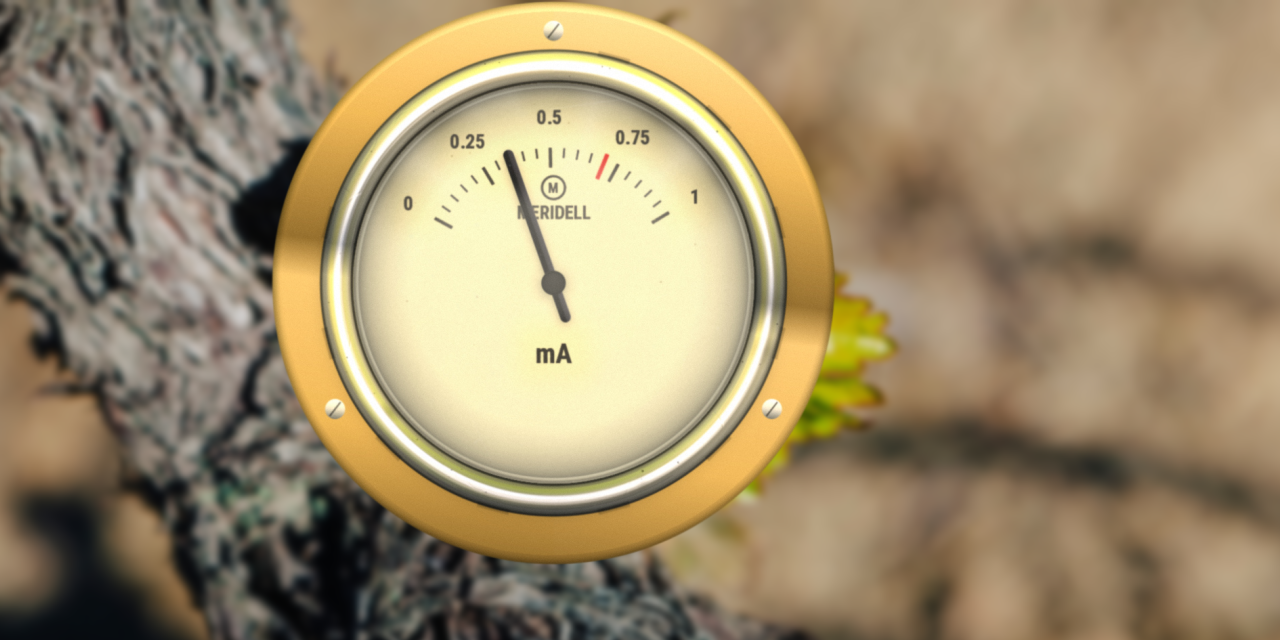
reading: 0.35,mA
